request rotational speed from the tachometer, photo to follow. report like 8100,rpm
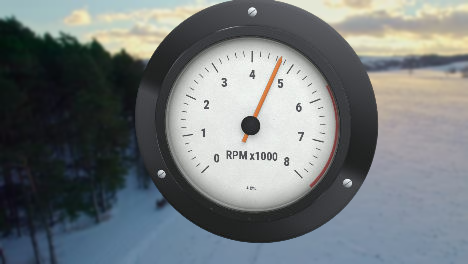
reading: 4700,rpm
